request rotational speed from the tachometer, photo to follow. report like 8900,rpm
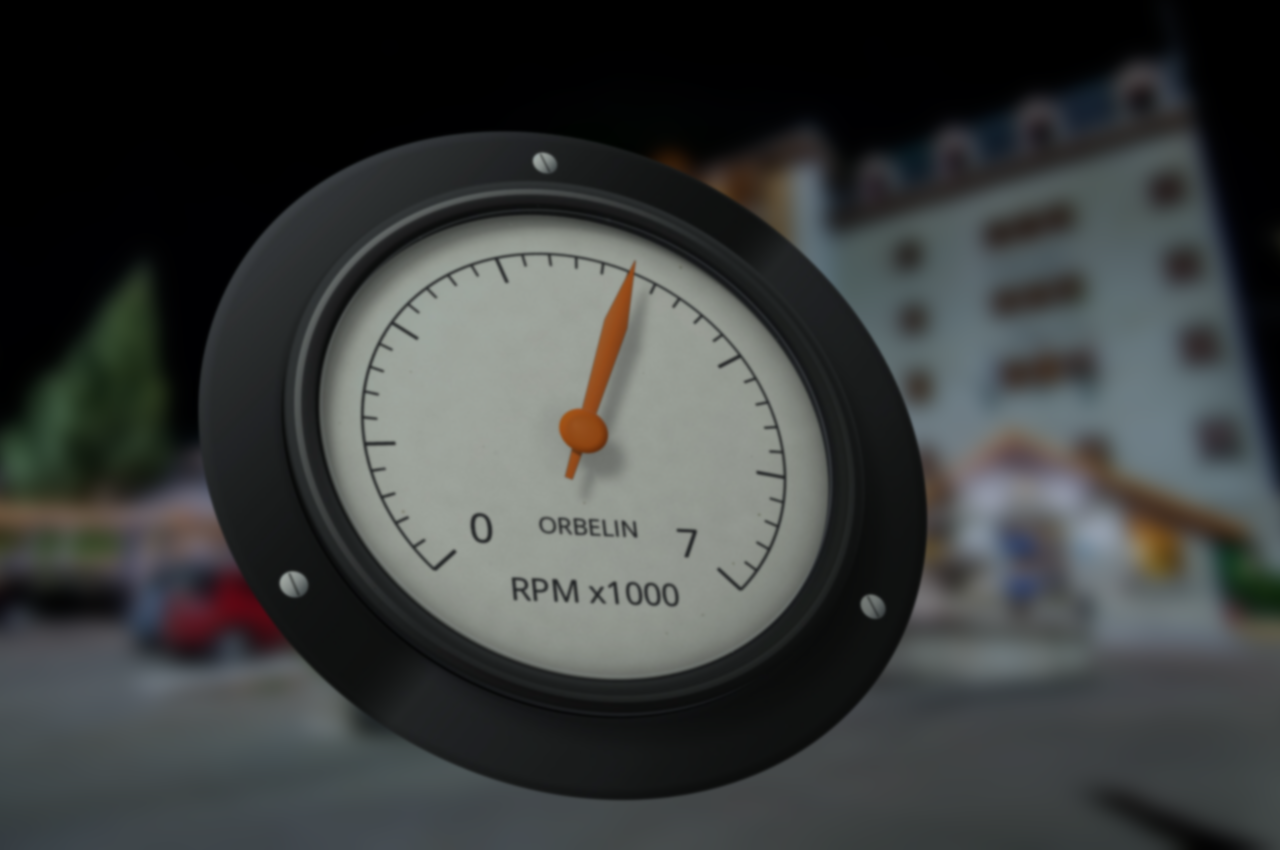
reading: 4000,rpm
